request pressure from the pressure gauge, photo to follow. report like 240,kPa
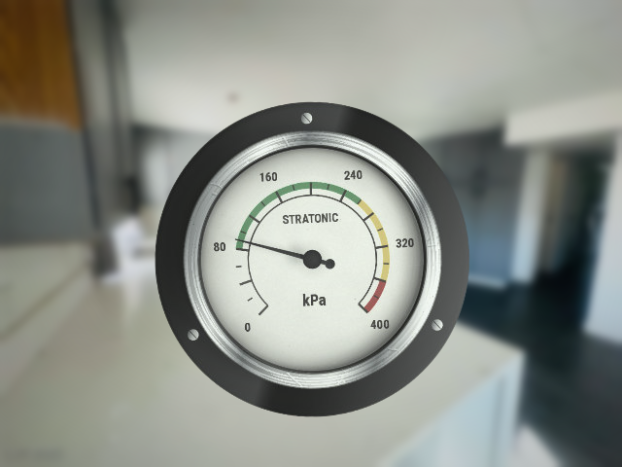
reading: 90,kPa
